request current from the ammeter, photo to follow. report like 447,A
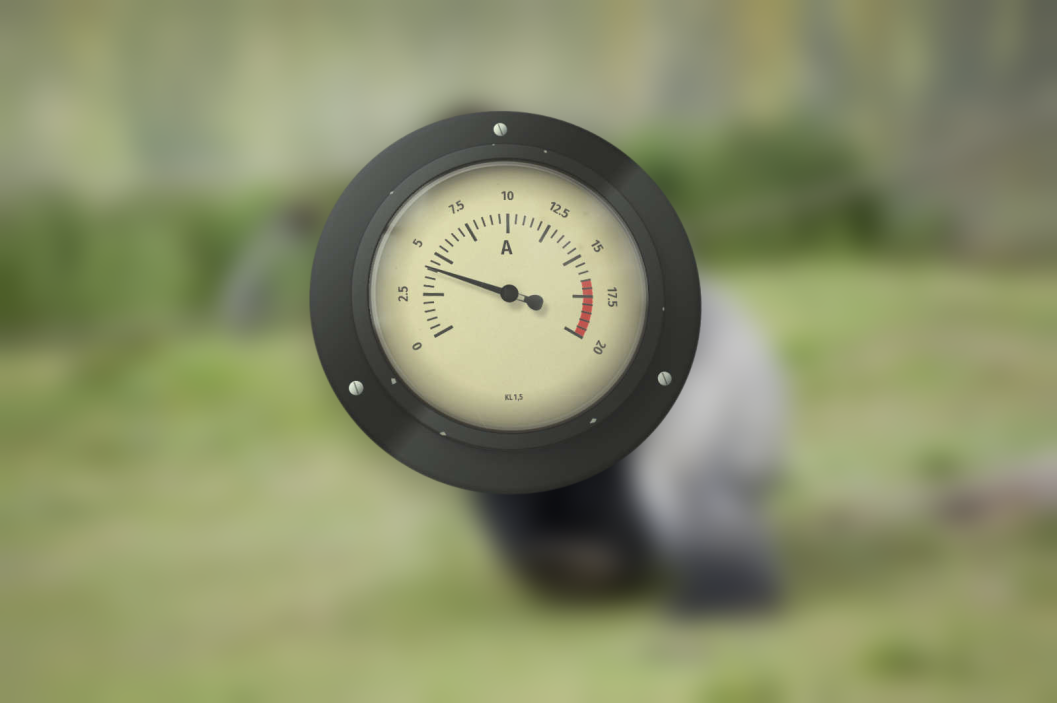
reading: 4,A
